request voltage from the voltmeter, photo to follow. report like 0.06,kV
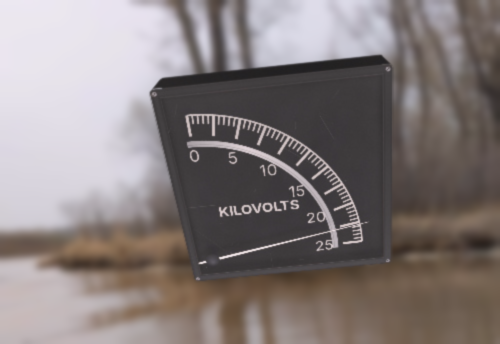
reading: 22.5,kV
